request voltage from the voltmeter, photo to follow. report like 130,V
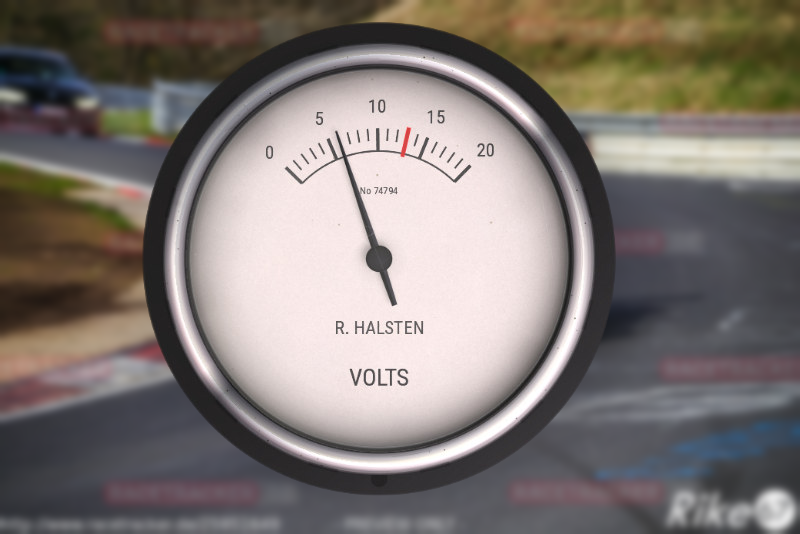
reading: 6,V
